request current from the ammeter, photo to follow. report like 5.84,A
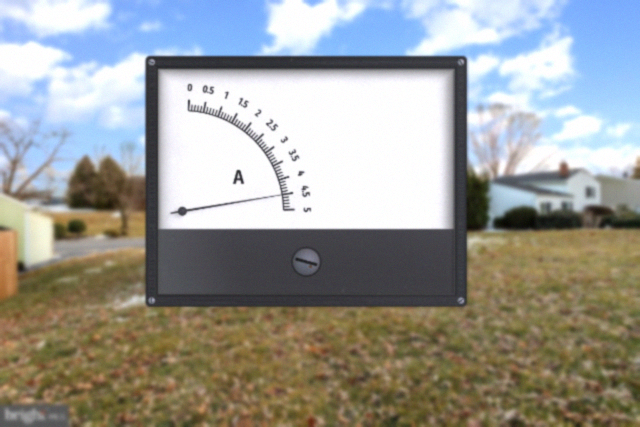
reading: 4.5,A
